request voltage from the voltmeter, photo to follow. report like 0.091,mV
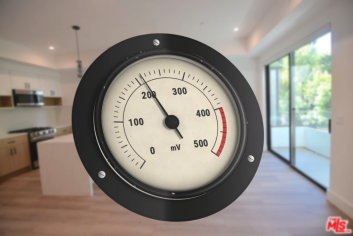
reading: 210,mV
